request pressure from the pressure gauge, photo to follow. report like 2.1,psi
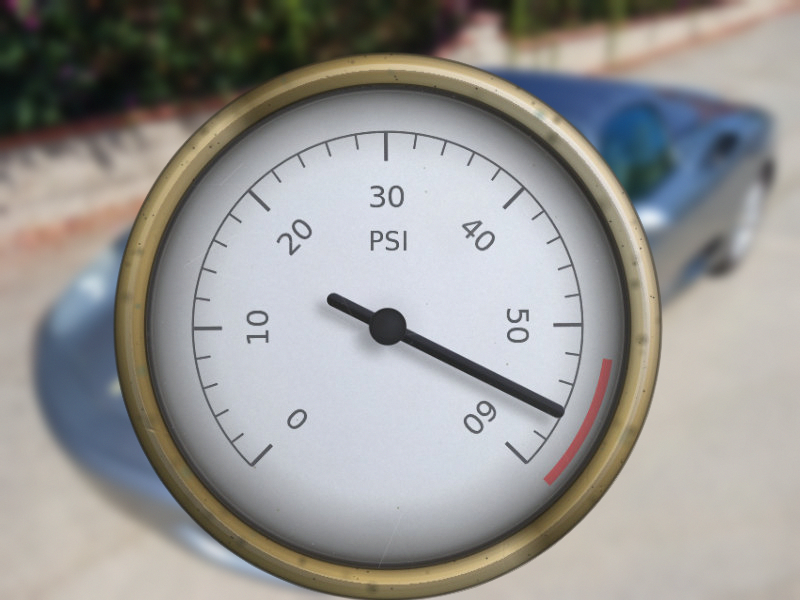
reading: 56,psi
